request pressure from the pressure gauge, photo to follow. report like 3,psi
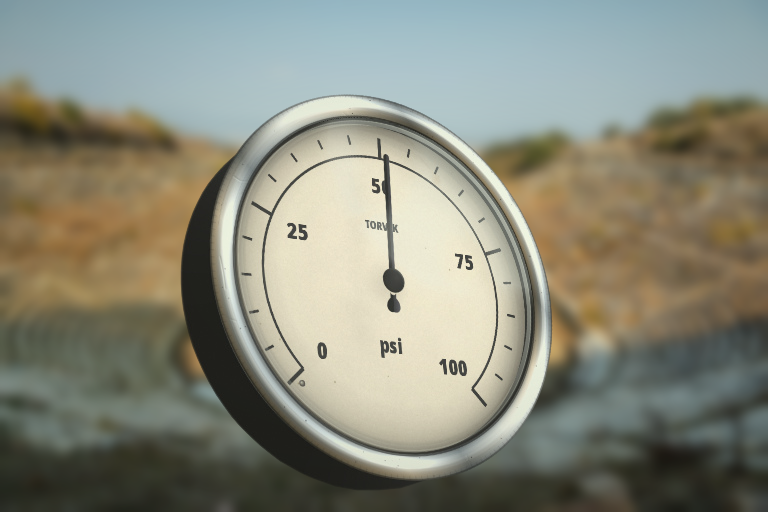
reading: 50,psi
